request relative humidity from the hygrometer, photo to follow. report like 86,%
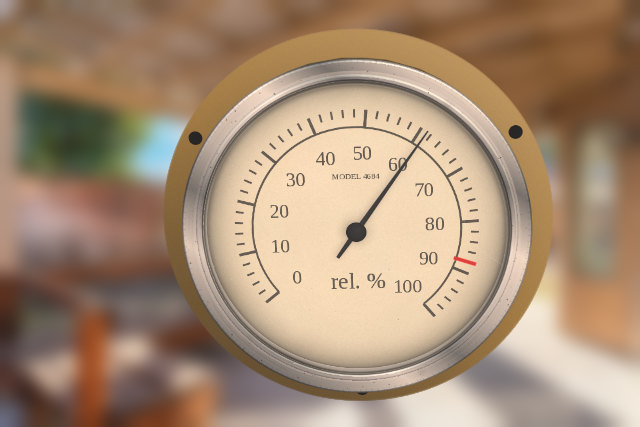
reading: 61,%
